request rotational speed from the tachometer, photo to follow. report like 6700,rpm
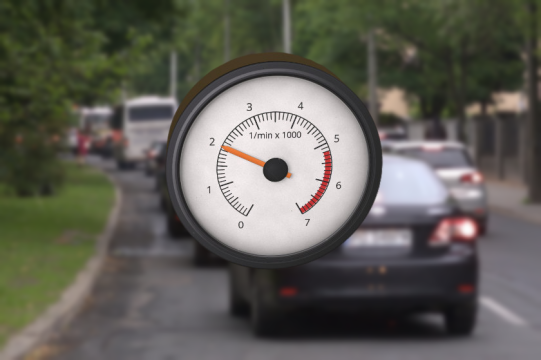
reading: 2000,rpm
